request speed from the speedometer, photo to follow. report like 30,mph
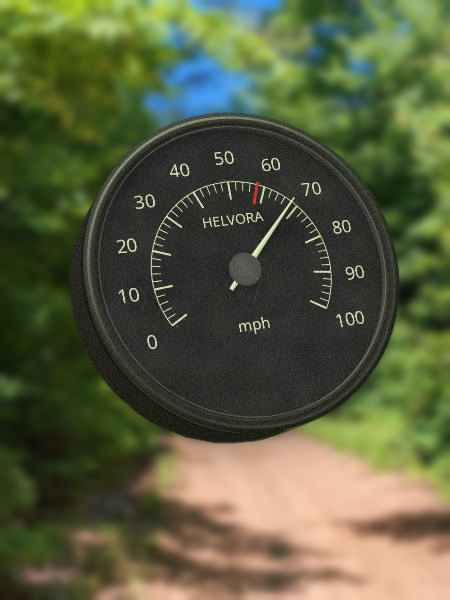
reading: 68,mph
